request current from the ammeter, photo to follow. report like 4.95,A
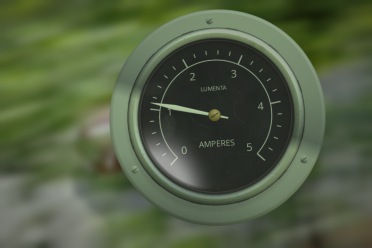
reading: 1.1,A
